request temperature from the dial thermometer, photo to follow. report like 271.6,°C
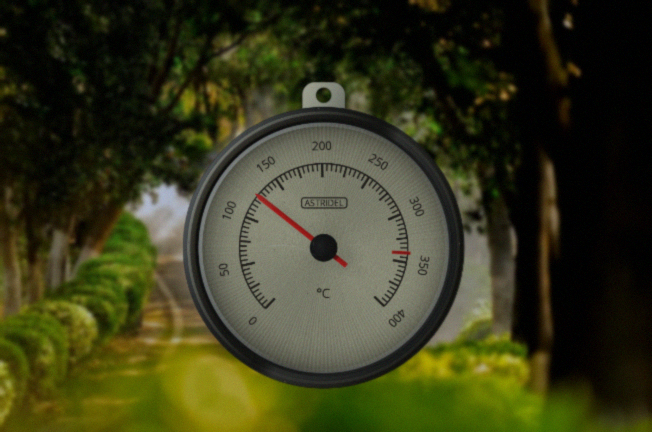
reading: 125,°C
